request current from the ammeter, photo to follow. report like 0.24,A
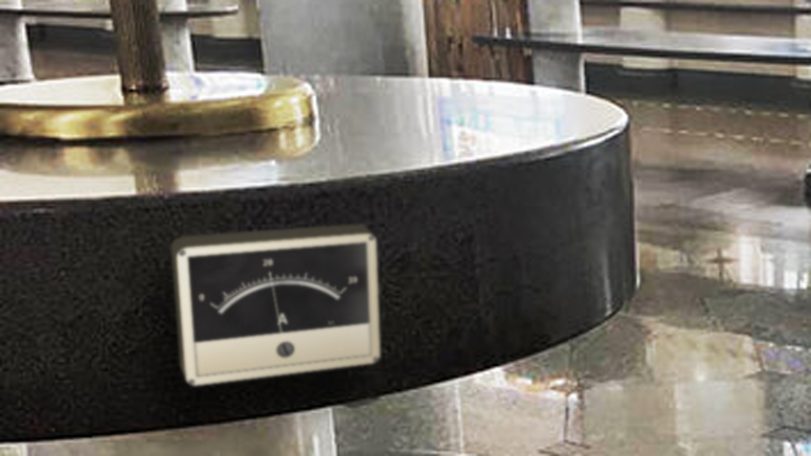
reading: 20,A
